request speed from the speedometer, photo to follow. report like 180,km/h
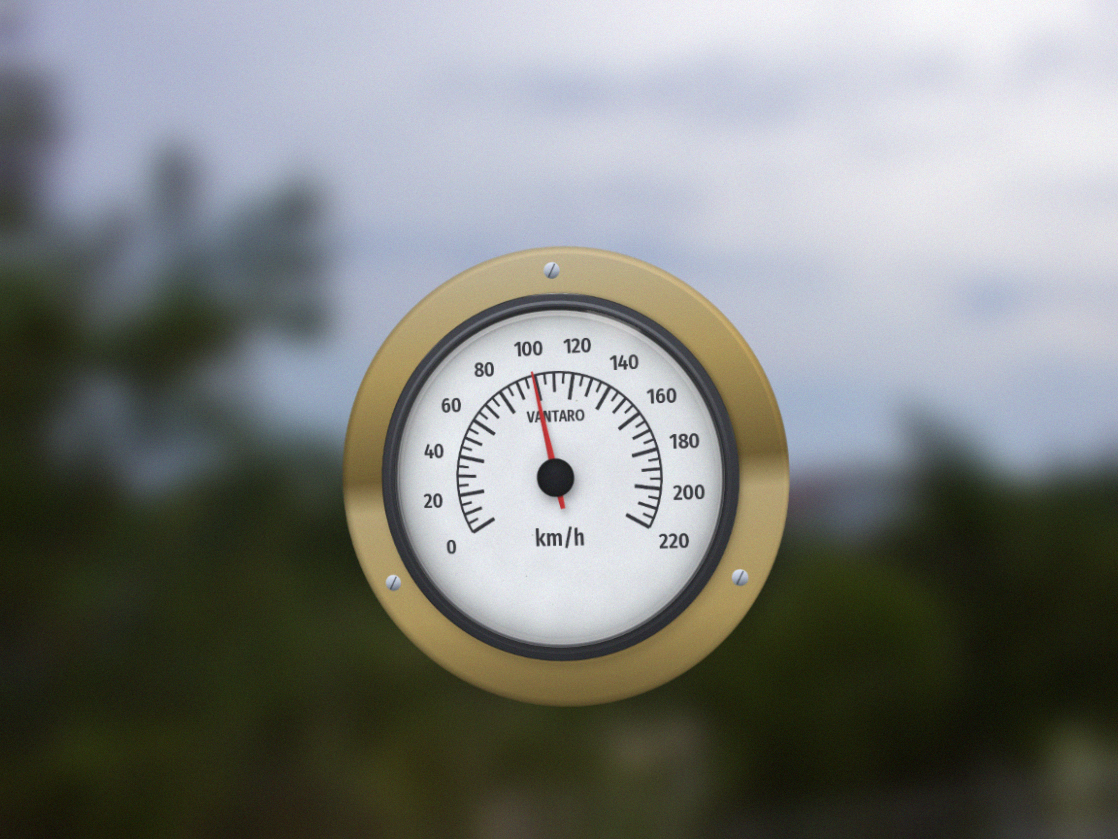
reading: 100,km/h
